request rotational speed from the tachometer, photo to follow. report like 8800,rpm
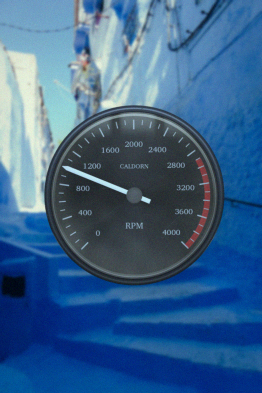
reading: 1000,rpm
